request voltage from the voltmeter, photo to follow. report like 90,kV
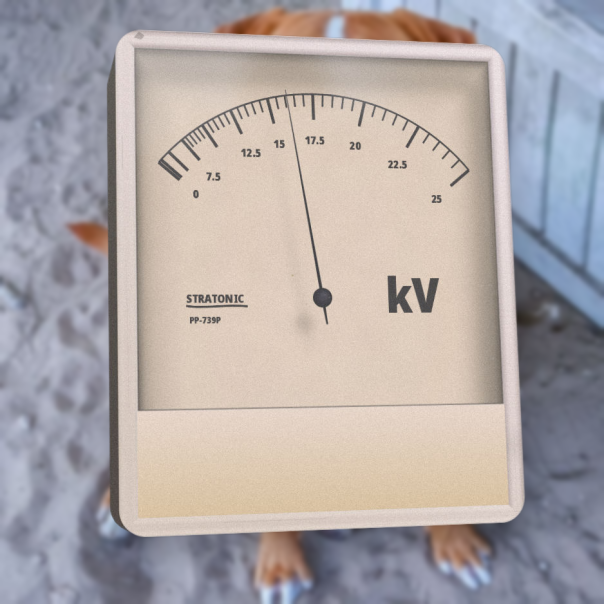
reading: 16,kV
